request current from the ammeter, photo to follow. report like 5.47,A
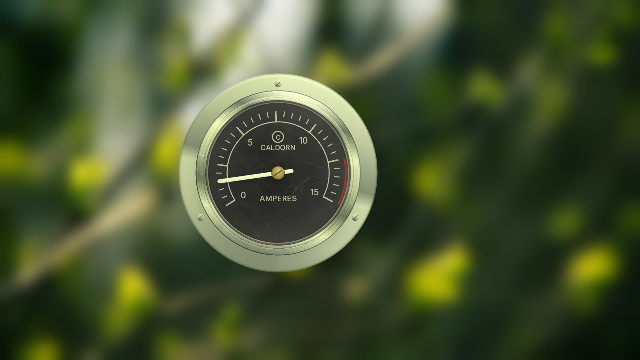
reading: 1.5,A
